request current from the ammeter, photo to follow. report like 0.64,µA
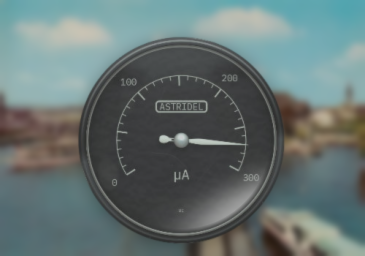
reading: 270,µA
